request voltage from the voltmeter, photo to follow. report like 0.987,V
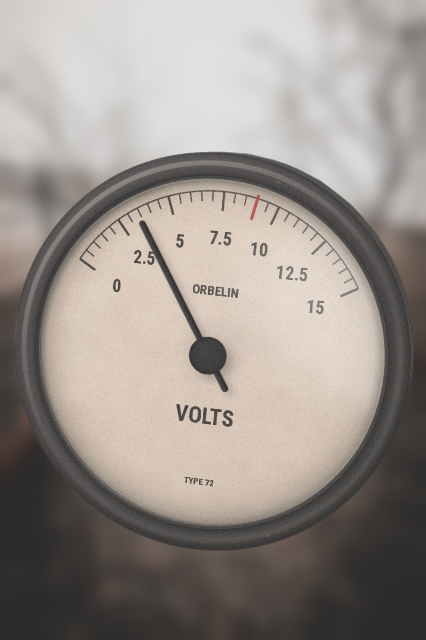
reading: 3.5,V
